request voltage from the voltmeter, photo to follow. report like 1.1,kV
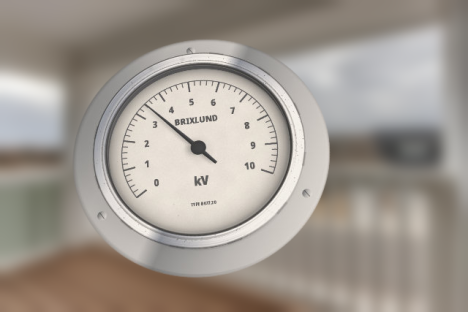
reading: 3.4,kV
